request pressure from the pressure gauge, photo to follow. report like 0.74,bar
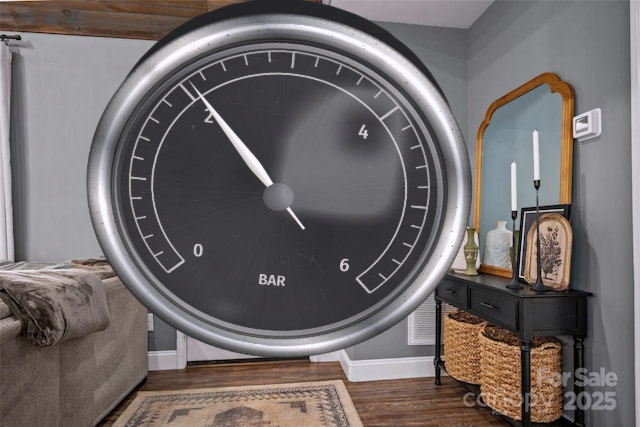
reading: 2.1,bar
